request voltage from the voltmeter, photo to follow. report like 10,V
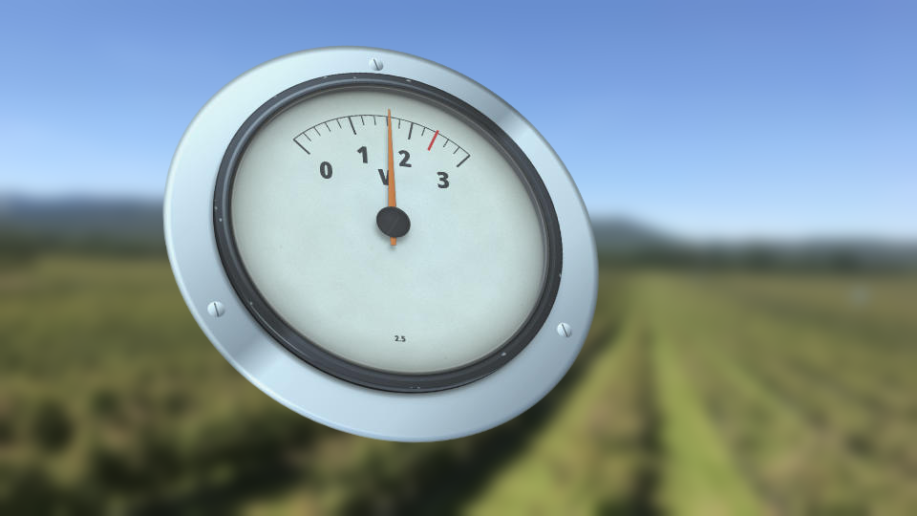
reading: 1.6,V
